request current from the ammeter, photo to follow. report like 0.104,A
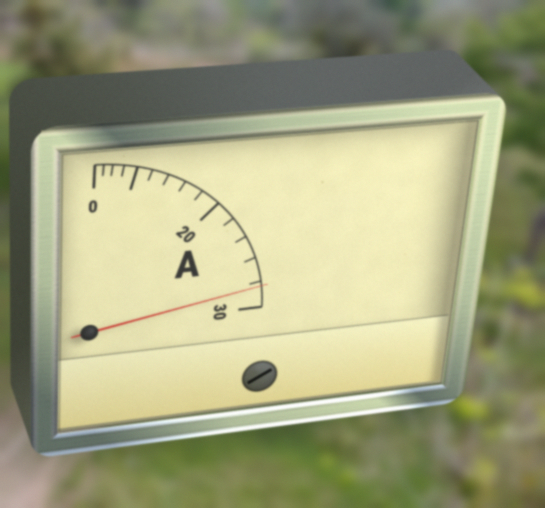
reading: 28,A
